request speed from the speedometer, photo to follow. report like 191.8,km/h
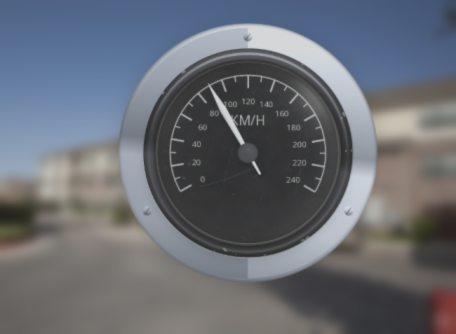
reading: 90,km/h
